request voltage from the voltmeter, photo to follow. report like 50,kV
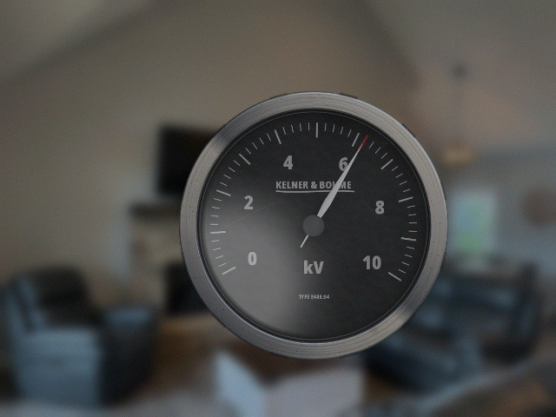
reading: 6.2,kV
